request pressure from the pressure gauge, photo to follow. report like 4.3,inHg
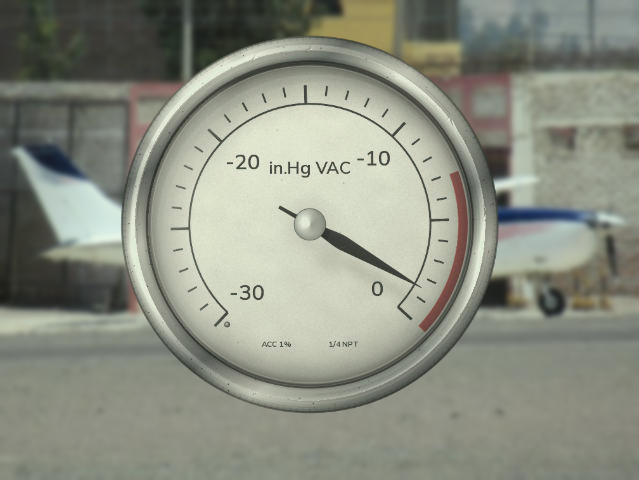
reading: -1.5,inHg
